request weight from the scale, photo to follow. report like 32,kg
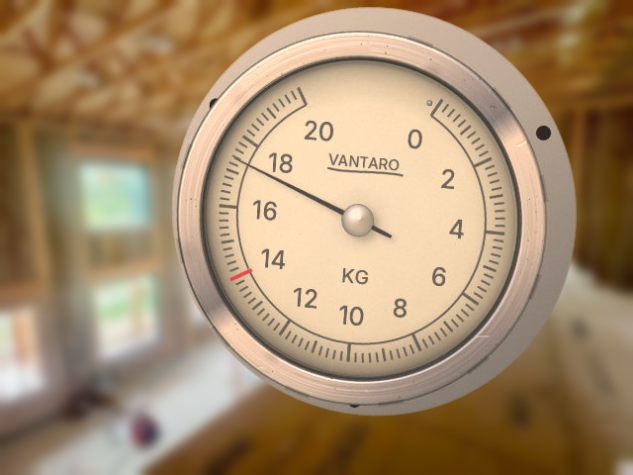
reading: 17.4,kg
